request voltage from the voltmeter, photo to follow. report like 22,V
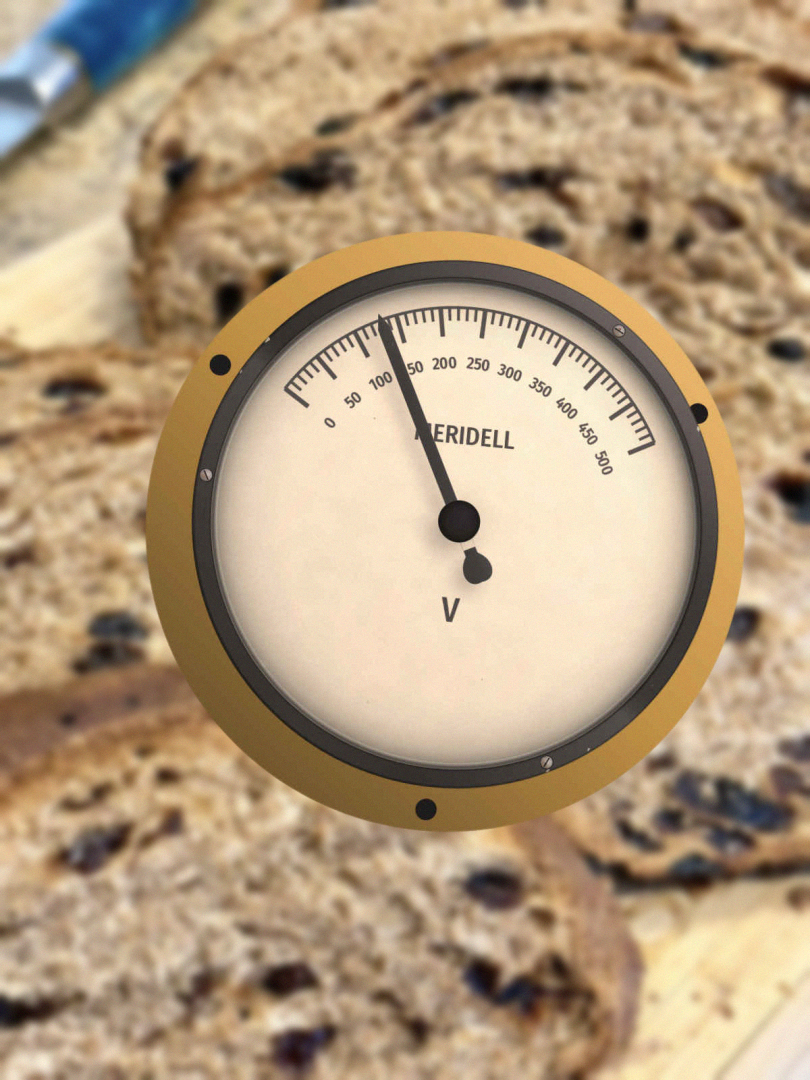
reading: 130,V
